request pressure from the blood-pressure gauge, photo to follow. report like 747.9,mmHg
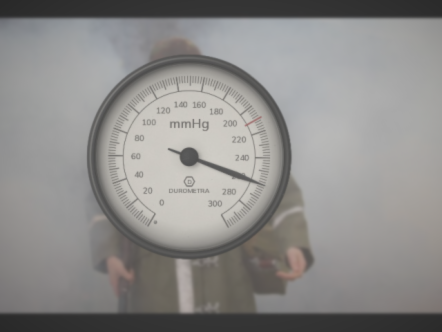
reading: 260,mmHg
